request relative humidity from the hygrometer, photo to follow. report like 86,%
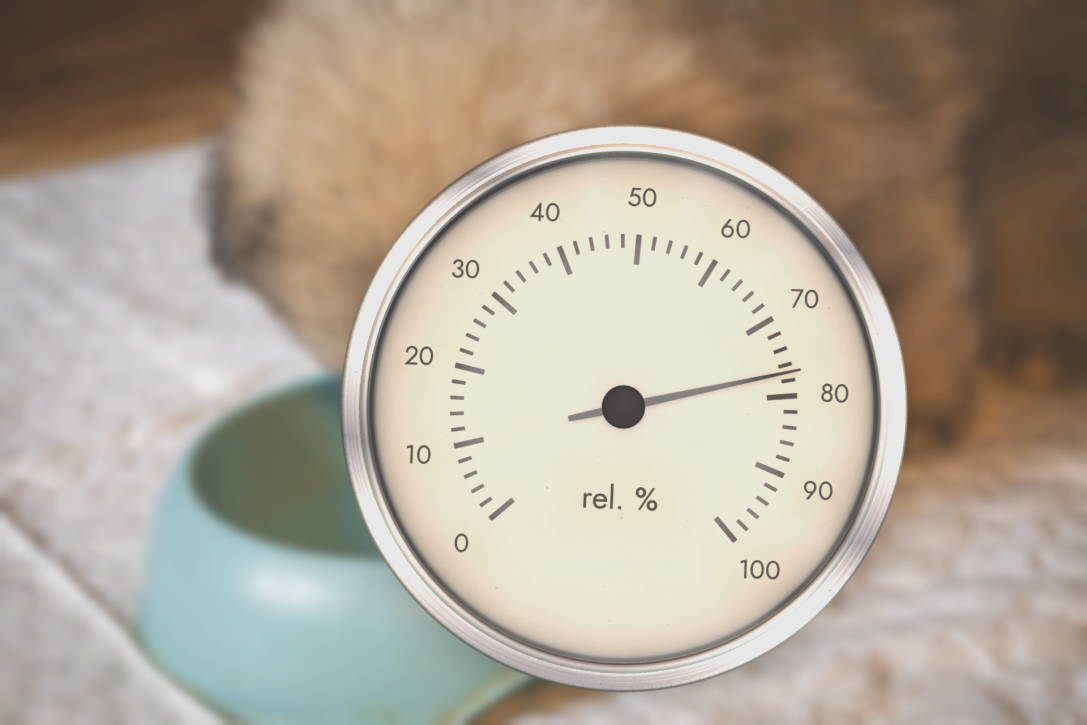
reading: 77,%
